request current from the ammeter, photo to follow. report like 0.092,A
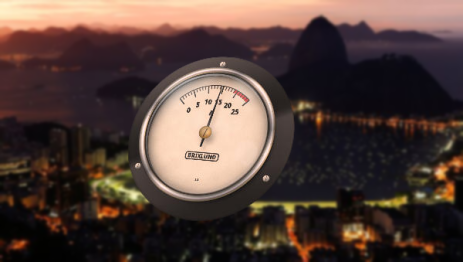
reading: 15,A
